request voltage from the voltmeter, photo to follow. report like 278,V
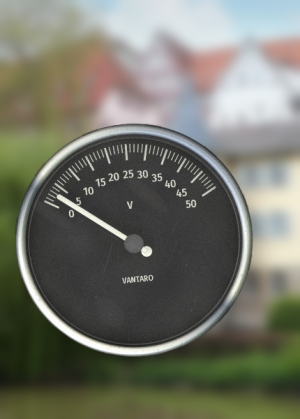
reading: 3,V
